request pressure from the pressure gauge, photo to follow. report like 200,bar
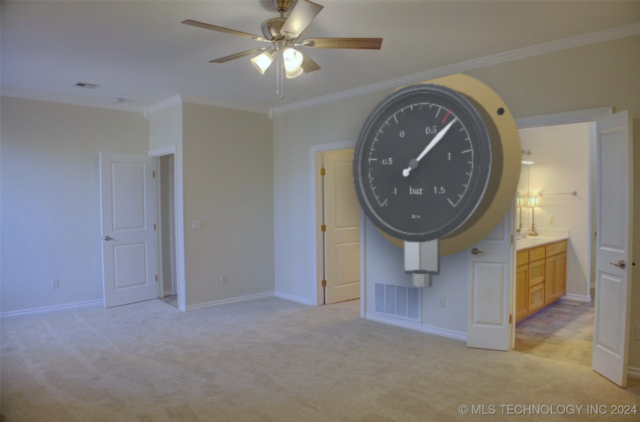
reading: 0.7,bar
